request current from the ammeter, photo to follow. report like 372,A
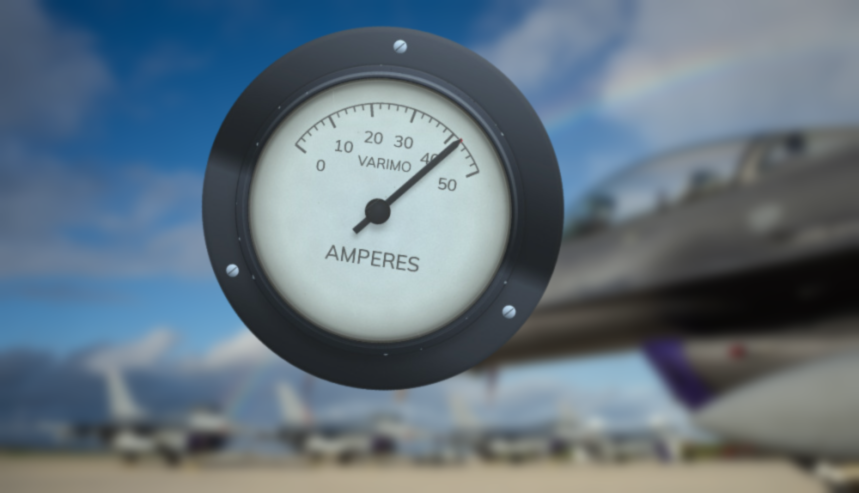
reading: 42,A
